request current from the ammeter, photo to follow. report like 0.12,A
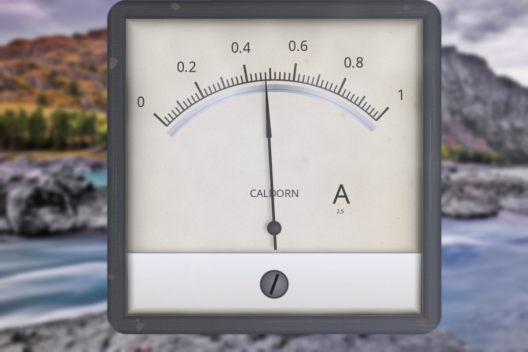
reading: 0.48,A
